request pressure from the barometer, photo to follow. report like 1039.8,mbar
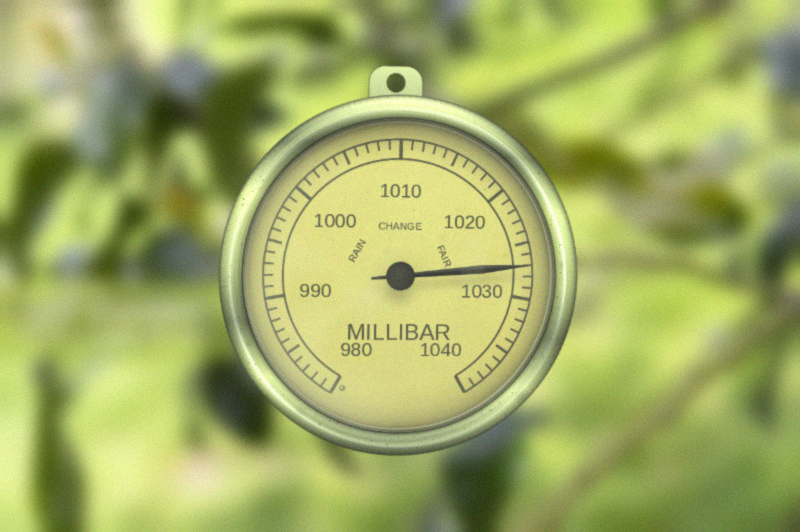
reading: 1027,mbar
